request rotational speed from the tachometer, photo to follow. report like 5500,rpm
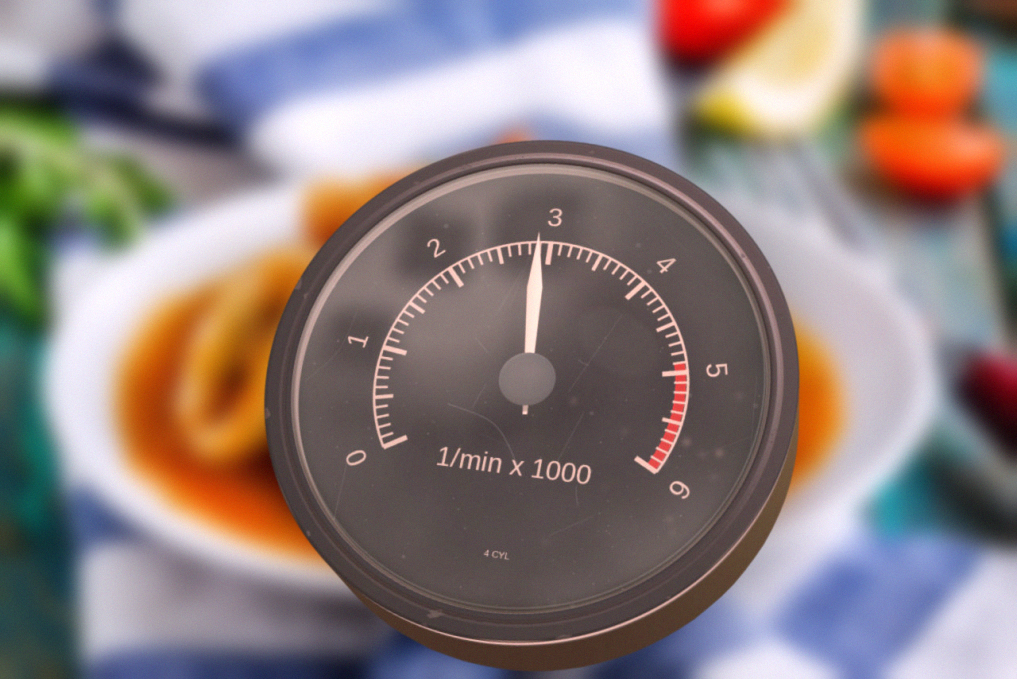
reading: 2900,rpm
